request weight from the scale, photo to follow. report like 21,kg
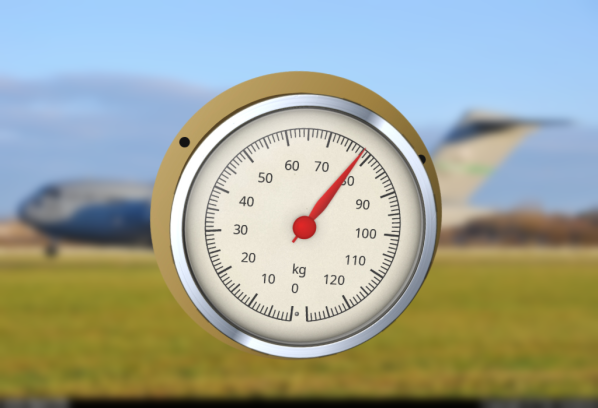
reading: 78,kg
